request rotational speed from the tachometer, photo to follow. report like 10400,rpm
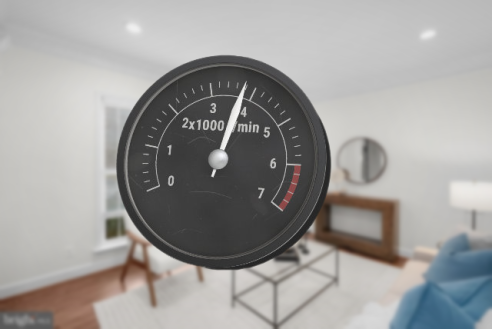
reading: 3800,rpm
